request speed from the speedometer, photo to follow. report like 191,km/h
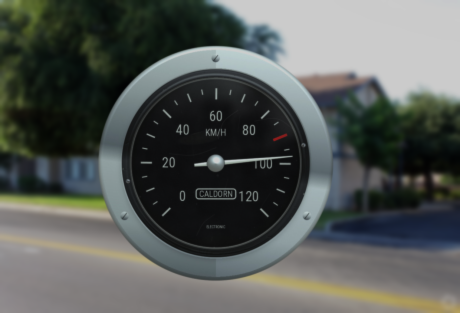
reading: 97.5,km/h
